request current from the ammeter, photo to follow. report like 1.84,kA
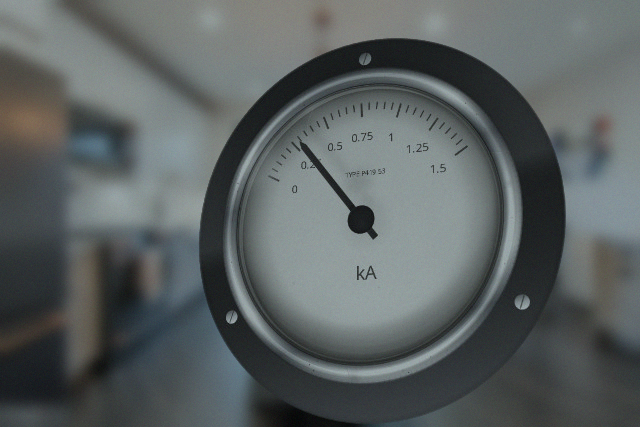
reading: 0.3,kA
